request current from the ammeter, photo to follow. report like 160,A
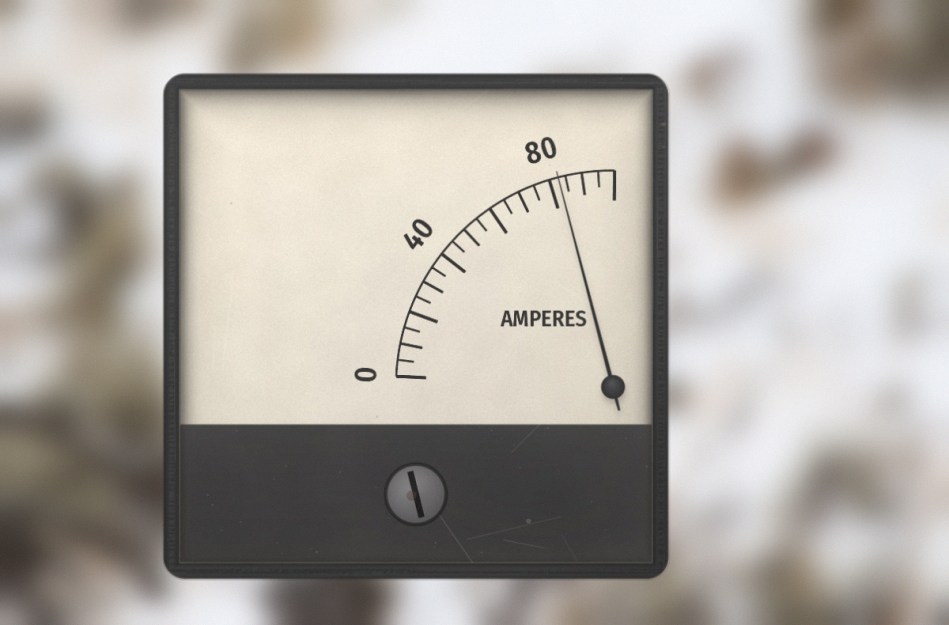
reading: 82.5,A
